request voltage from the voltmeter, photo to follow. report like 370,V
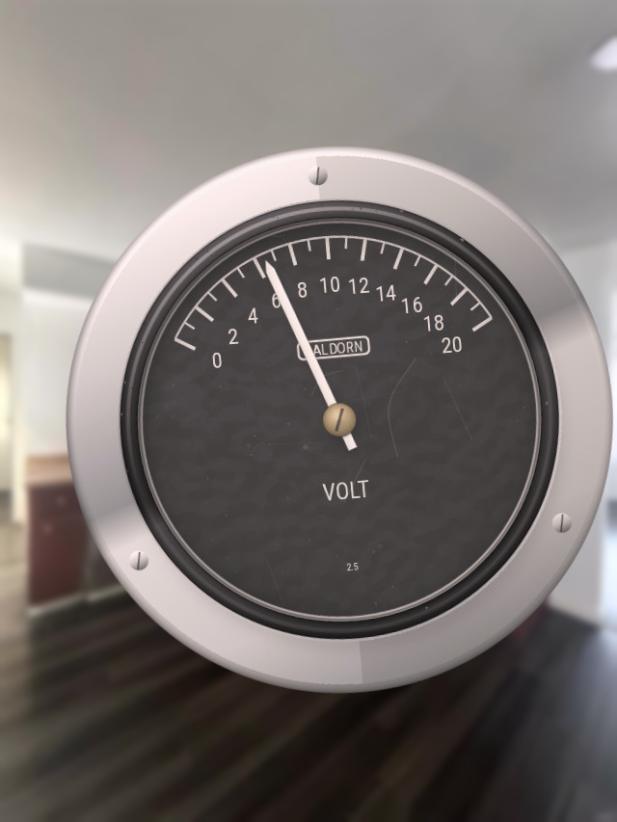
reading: 6.5,V
